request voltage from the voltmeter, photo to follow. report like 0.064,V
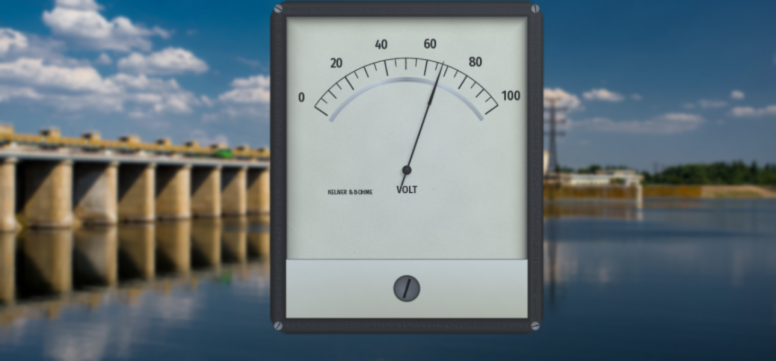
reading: 67.5,V
